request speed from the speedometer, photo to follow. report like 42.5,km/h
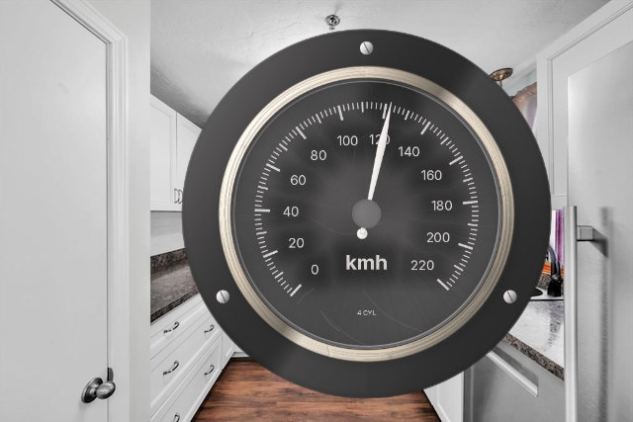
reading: 122,km/h
